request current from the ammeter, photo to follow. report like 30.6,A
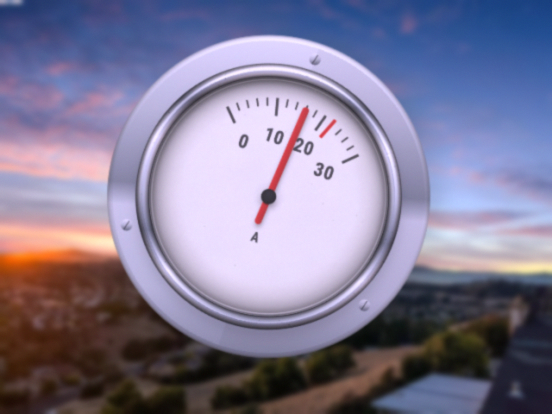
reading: 16,A
